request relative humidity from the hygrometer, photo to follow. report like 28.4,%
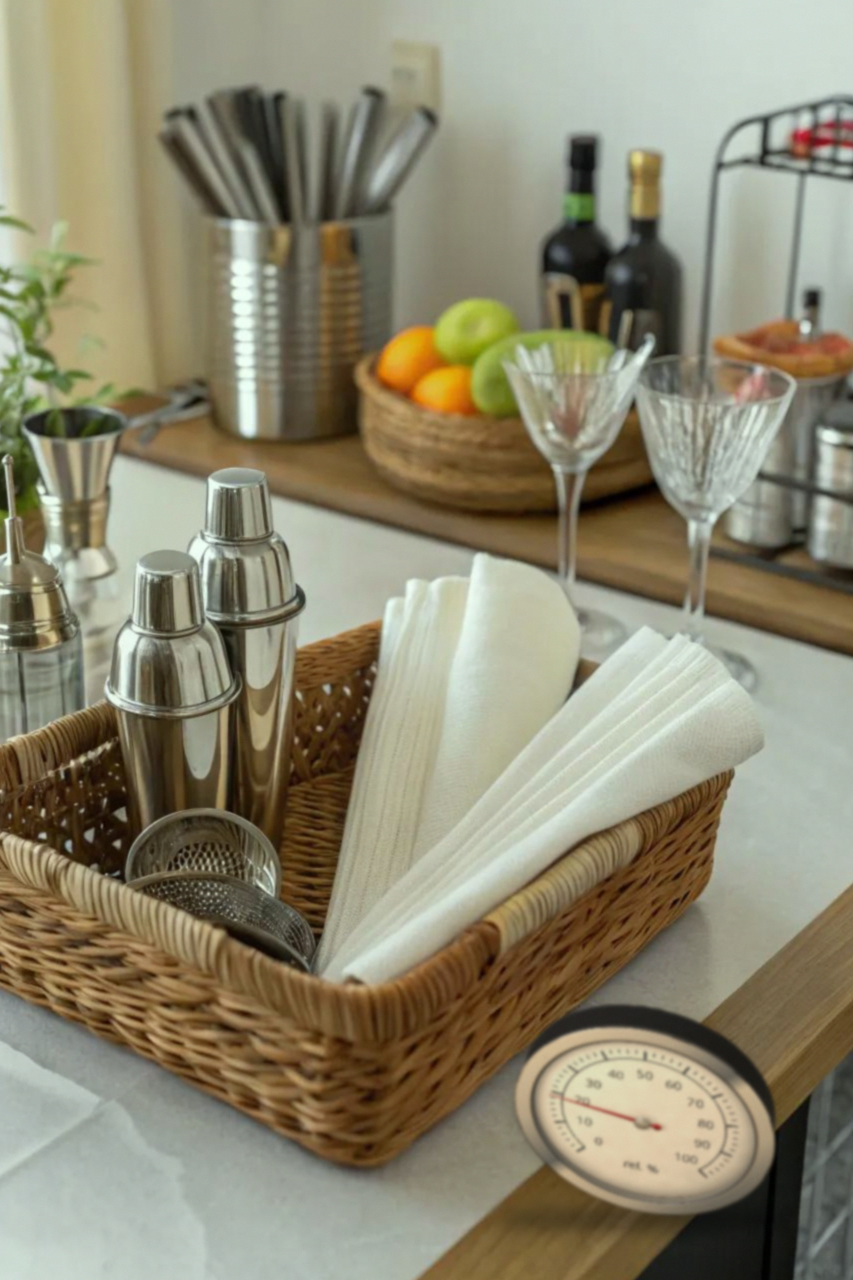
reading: 20,%
